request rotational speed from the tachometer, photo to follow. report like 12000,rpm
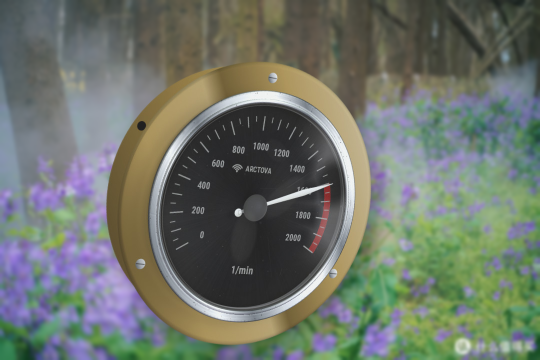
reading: 1600,rpm
